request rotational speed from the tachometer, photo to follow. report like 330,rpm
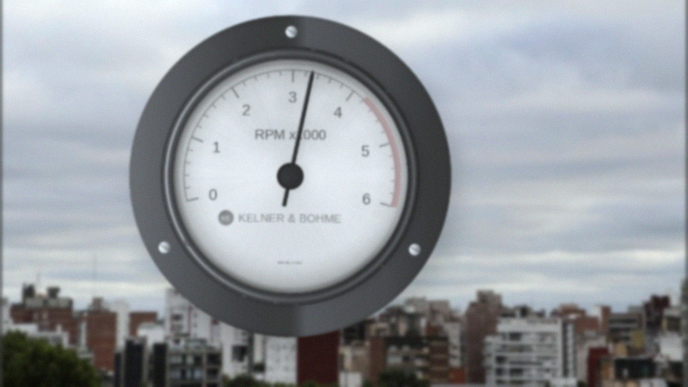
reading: 3300,rpm
